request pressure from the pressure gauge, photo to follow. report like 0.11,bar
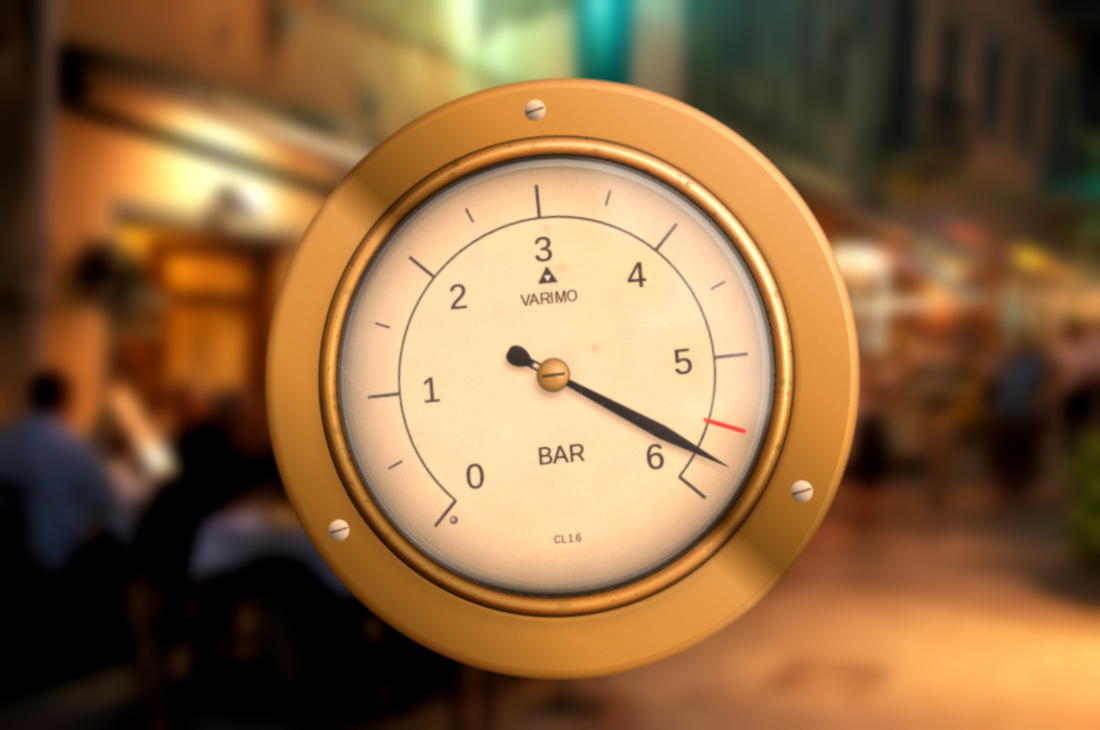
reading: 5.75,bar
